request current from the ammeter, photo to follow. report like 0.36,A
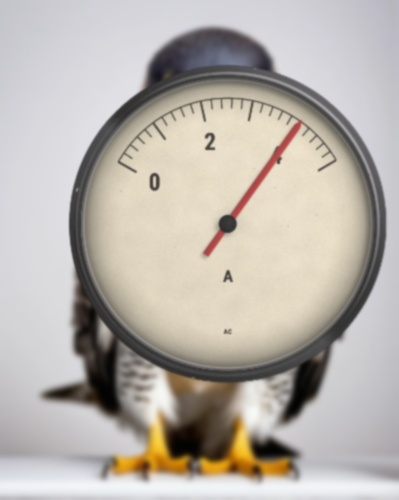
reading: 4,A
